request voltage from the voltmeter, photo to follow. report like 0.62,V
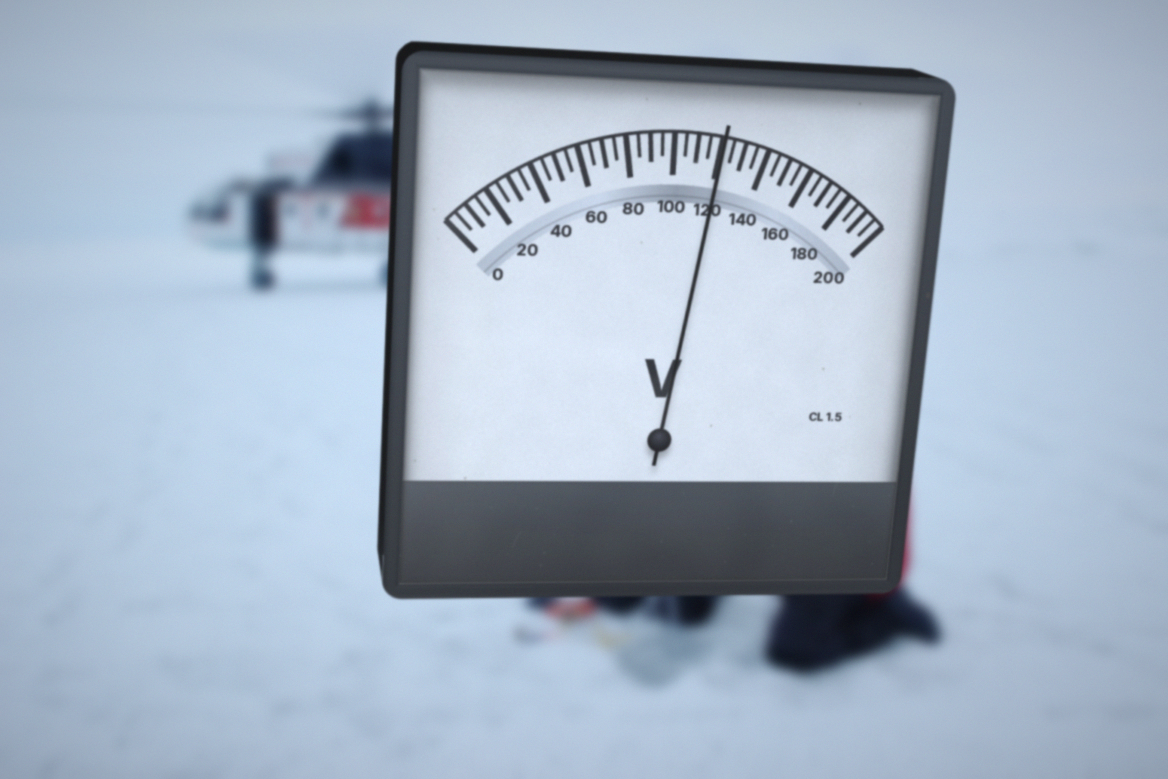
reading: 120,V
